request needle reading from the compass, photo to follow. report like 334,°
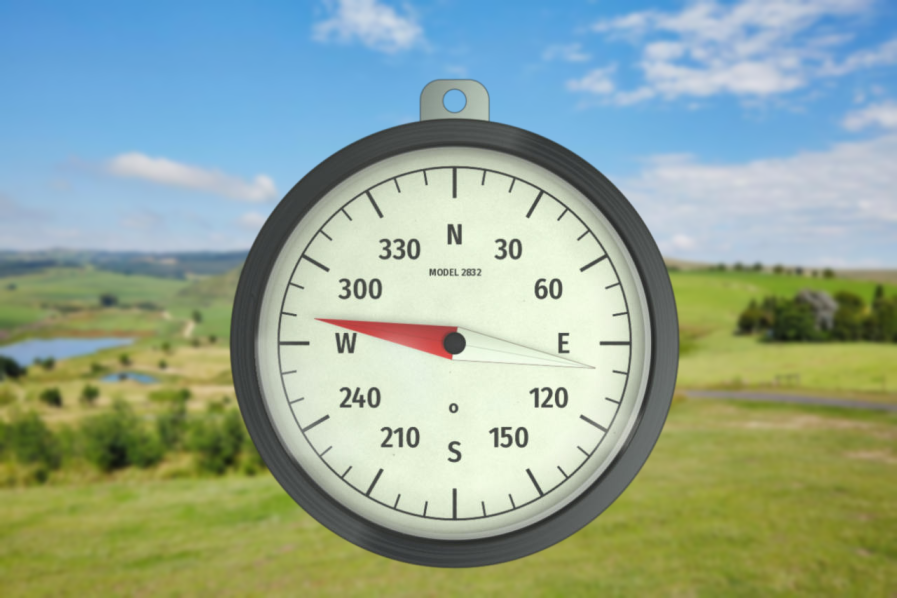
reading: 280,°
